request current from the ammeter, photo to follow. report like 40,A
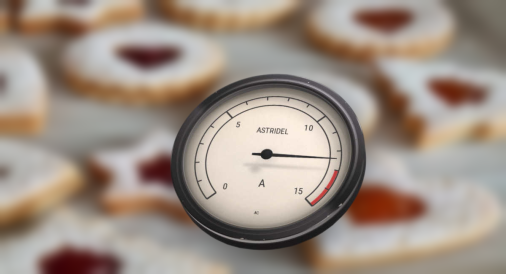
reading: 12.5,A
